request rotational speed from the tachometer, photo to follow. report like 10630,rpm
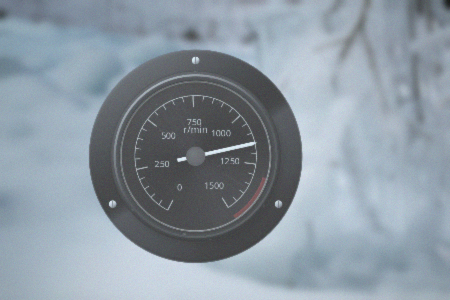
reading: 1150,rpm
